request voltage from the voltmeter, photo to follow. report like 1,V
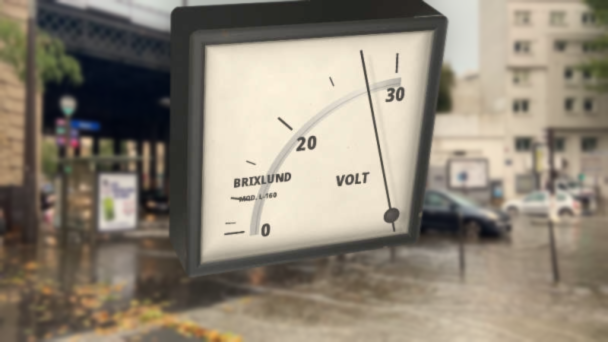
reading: 27.5,V
